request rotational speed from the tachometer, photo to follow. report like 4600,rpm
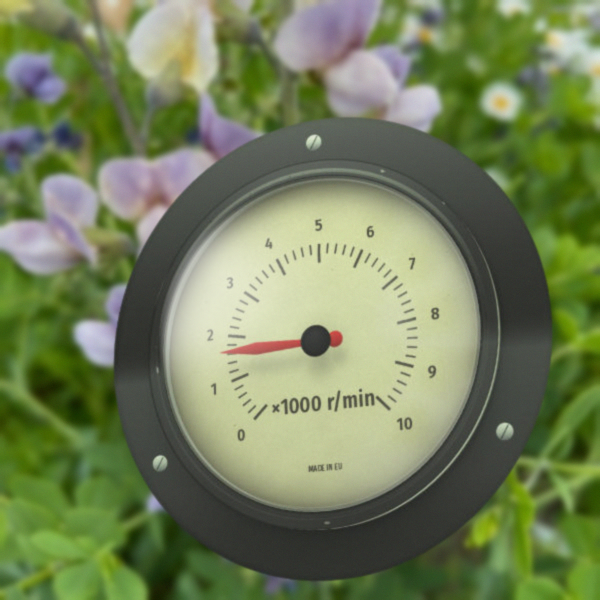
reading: 1600,rpm
